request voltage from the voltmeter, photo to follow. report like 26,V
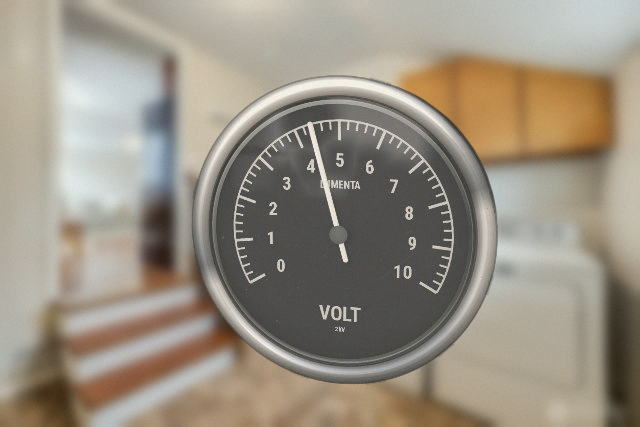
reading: 4.4,V
